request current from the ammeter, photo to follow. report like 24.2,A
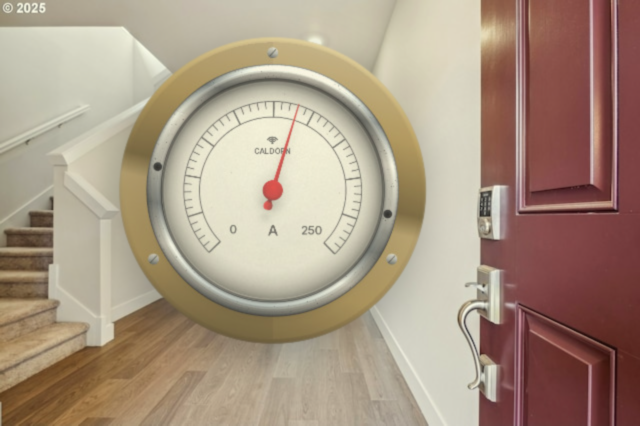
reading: 140,A
